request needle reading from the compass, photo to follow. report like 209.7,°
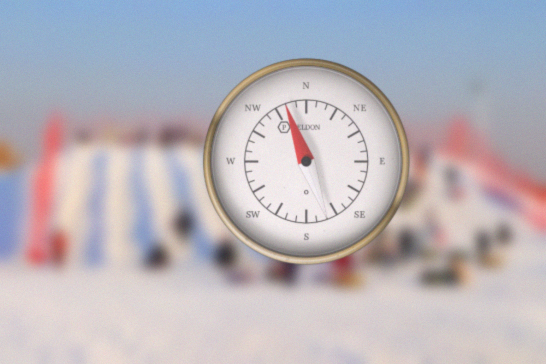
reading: 340,°
